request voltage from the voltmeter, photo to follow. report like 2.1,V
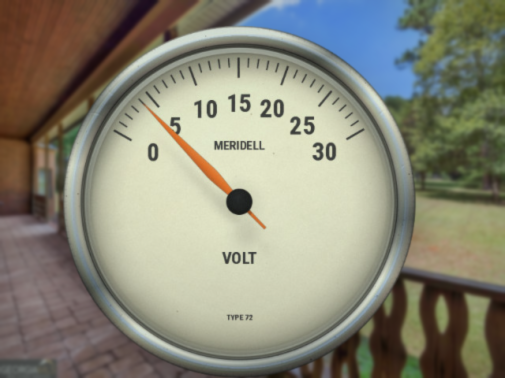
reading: 4,V
